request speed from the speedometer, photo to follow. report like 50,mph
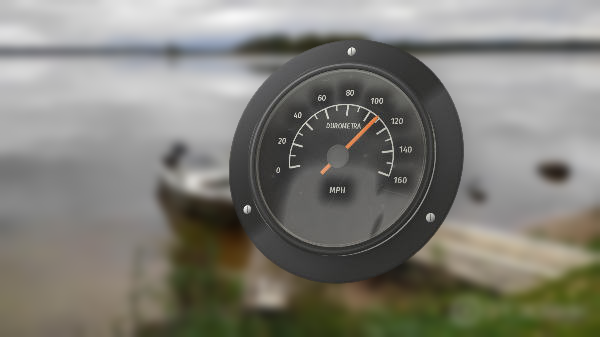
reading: 110,mph
